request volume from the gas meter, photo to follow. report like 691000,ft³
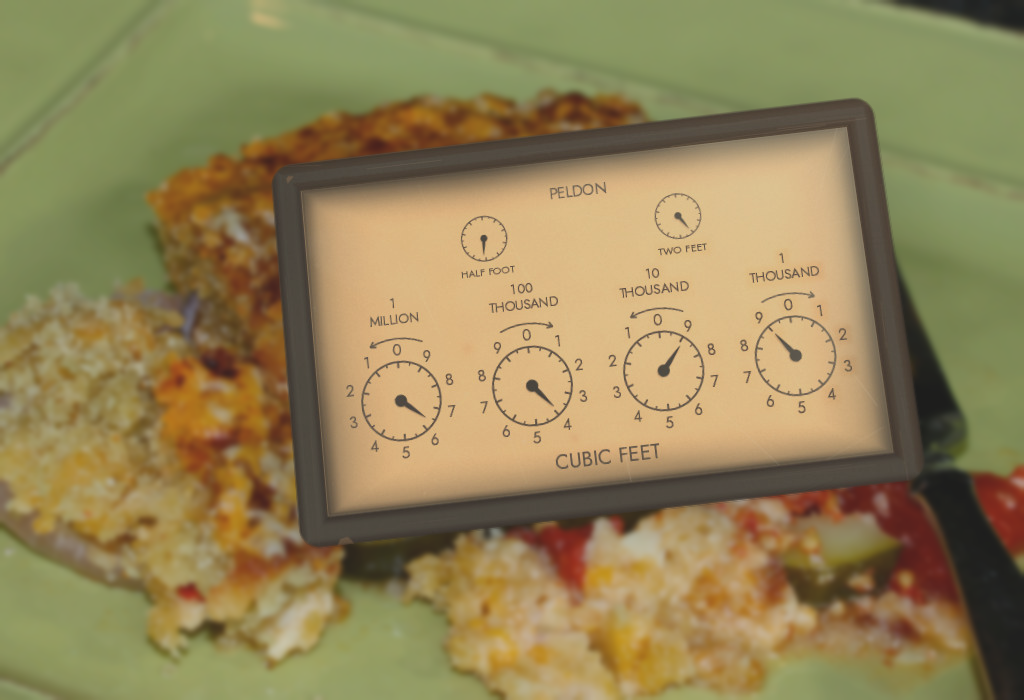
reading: 638900,ft³
